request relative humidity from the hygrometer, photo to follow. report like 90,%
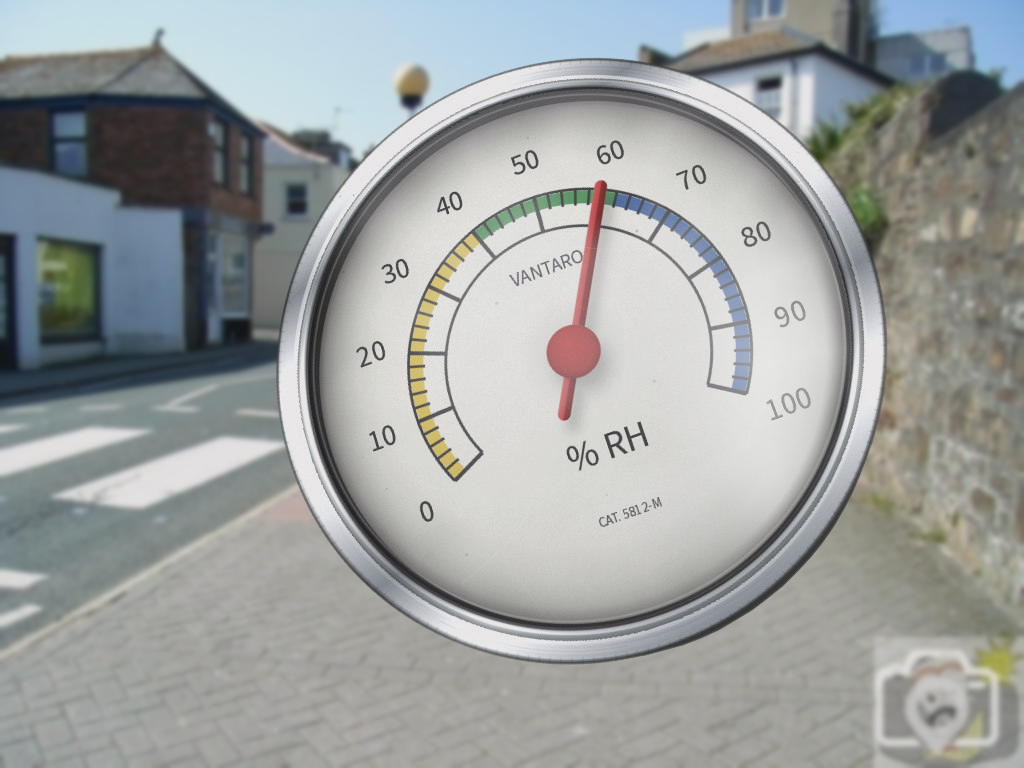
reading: 60,%
